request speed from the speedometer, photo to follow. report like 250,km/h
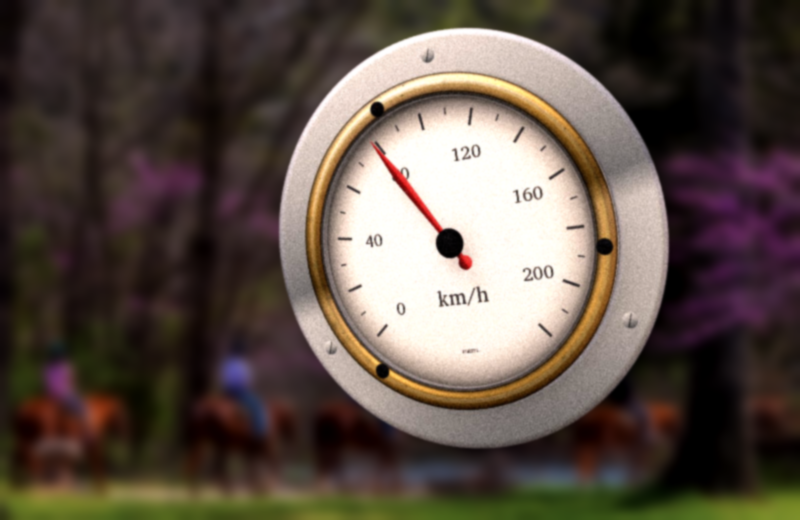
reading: 80,km/h
